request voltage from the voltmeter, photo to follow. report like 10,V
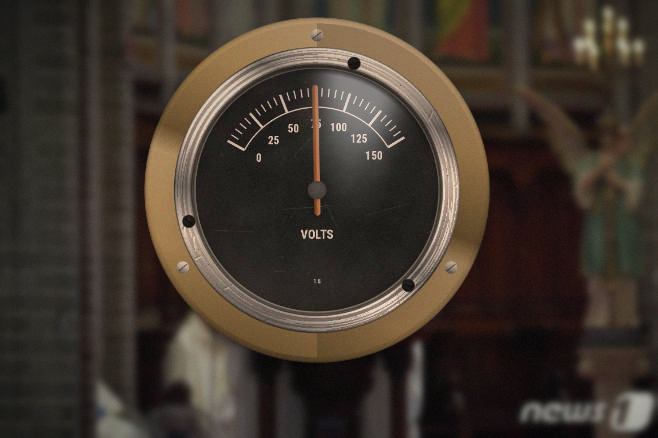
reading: 75,V
